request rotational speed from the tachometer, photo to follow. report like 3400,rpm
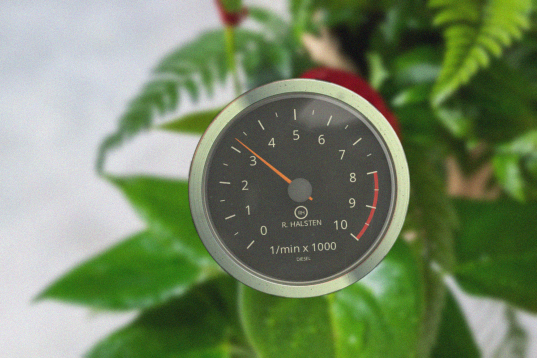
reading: 3250,rpm
